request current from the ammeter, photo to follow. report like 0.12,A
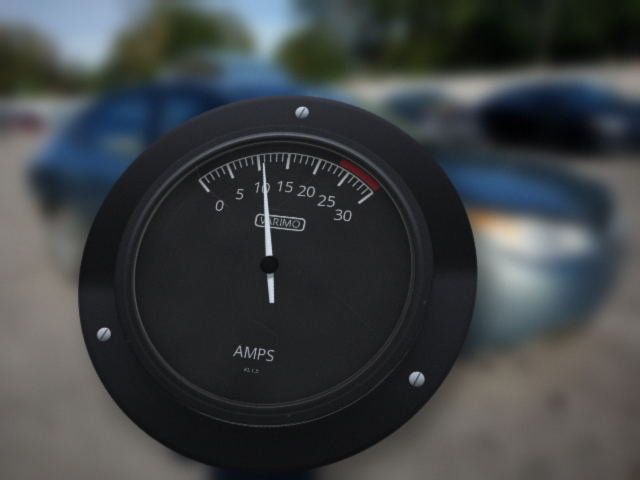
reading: 11,A
